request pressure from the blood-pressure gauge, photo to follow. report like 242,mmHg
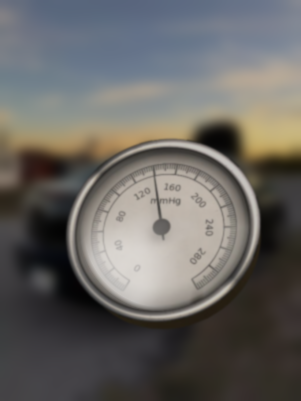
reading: 140,mmHg
